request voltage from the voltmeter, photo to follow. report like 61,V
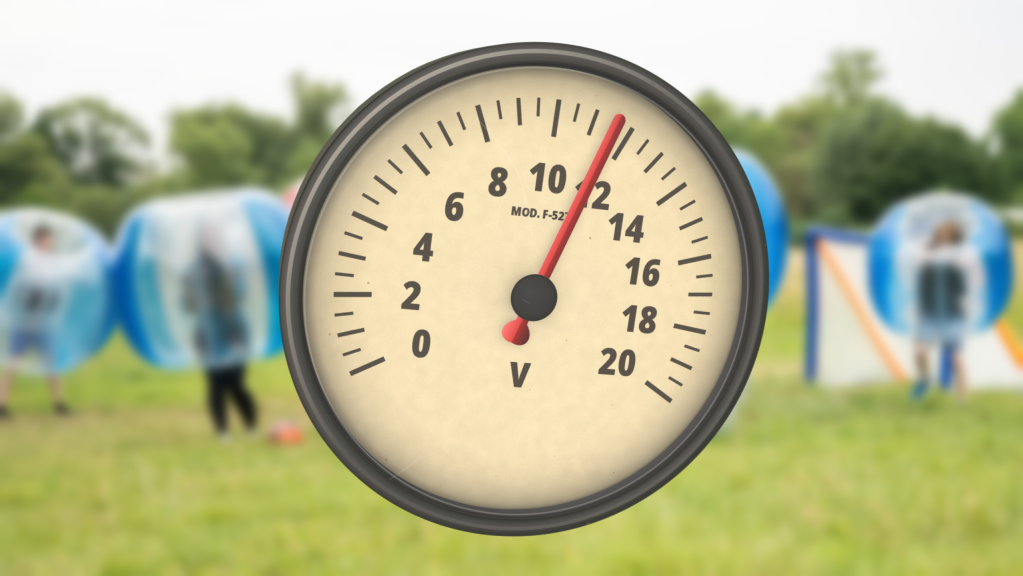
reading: 11.5,V
